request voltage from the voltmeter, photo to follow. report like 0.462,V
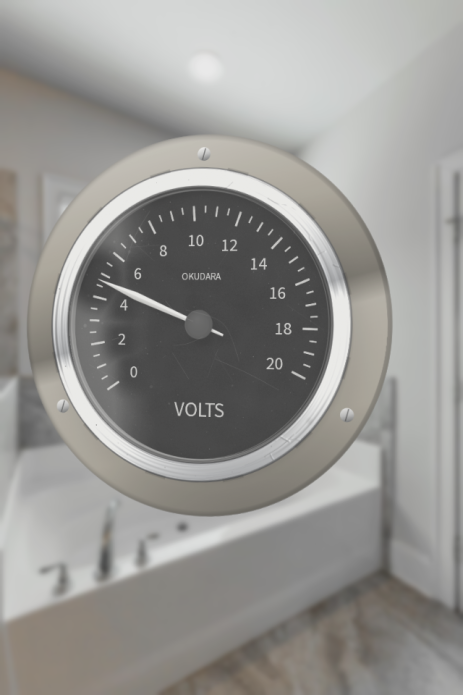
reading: 4.75,V
